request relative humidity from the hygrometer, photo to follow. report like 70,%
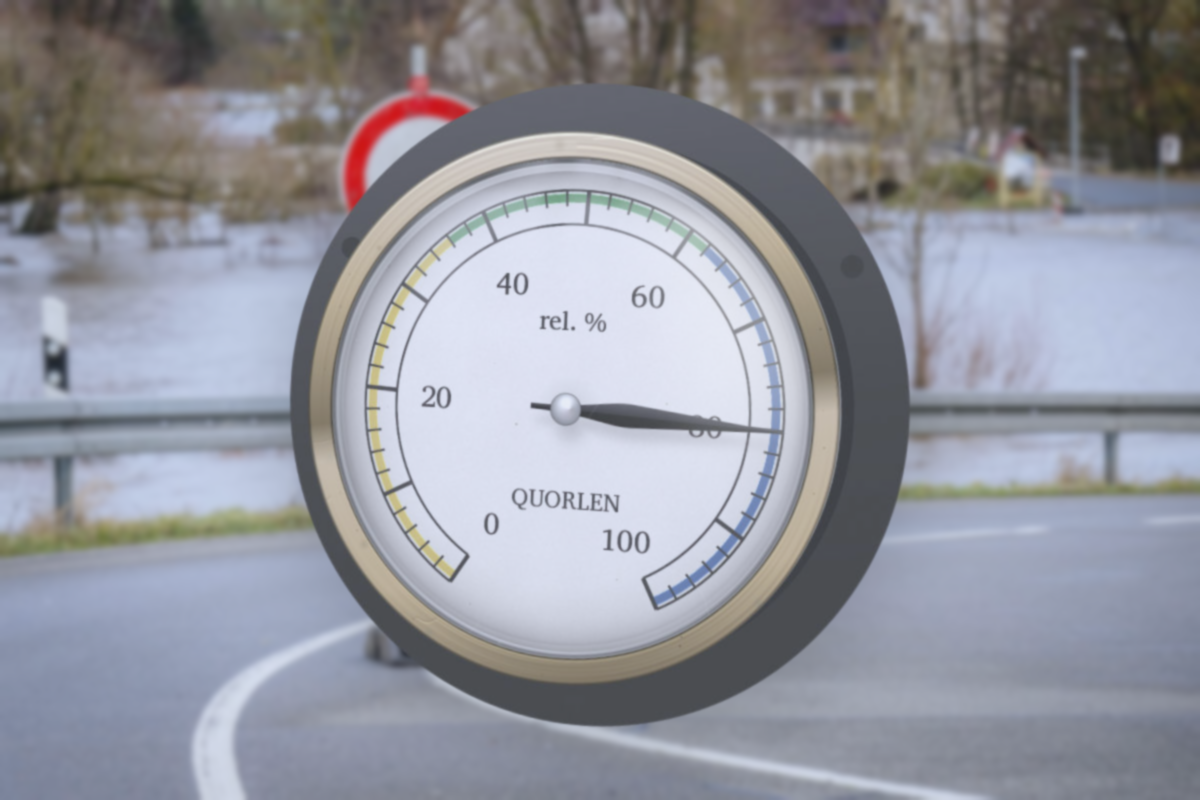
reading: 80,%
